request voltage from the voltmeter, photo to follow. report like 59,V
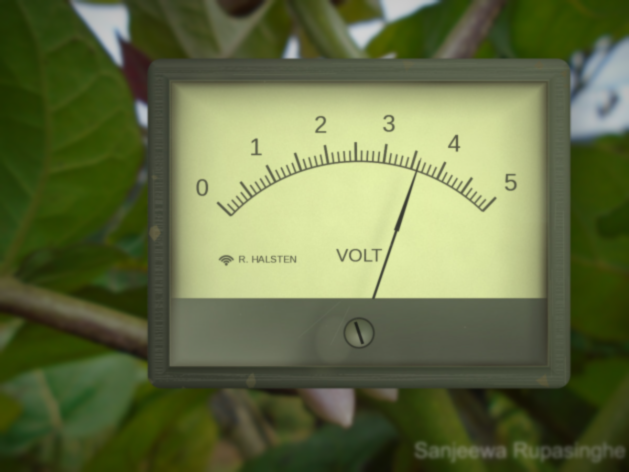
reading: 3.6,V
